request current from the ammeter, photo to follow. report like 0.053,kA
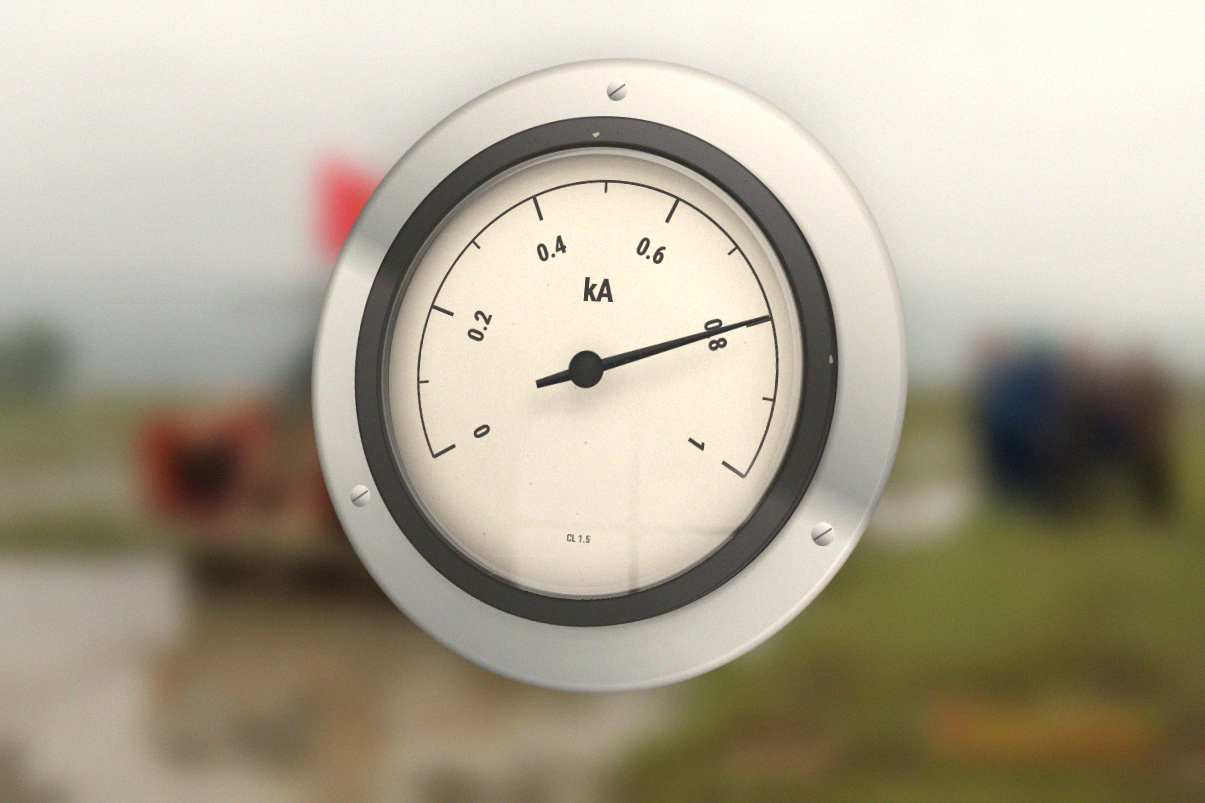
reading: 0.8,kA
